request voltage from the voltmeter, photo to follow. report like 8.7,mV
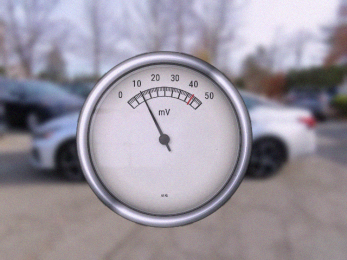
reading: 10,mV
